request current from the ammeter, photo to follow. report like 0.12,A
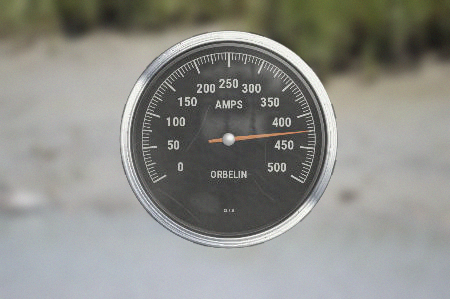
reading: 425,A
